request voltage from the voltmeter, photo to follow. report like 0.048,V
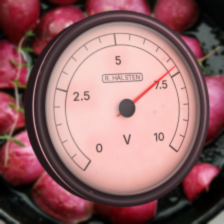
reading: 7.25,V
